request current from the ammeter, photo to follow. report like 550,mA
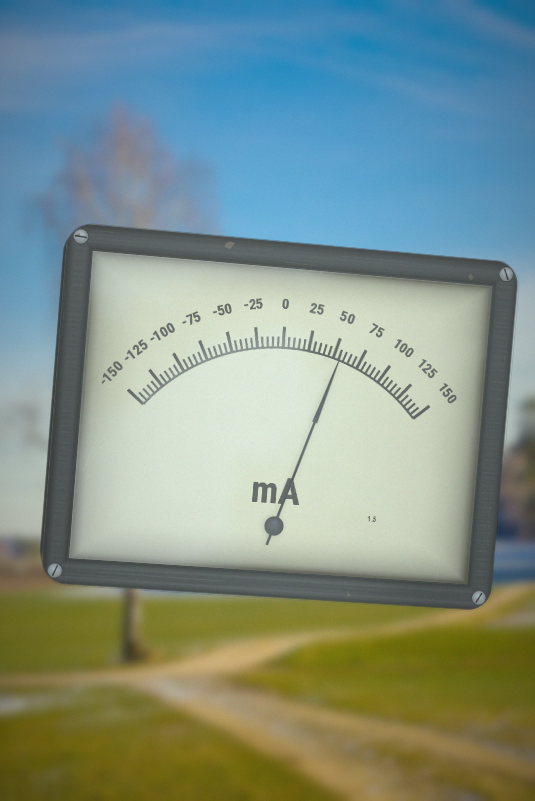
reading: 55,mA
